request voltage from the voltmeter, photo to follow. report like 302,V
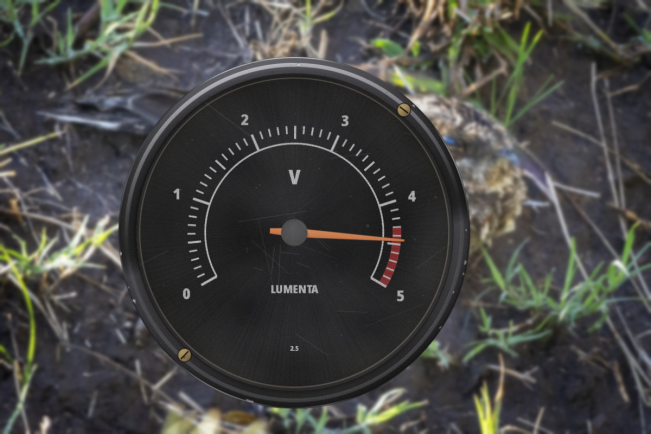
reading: 4.45,V
